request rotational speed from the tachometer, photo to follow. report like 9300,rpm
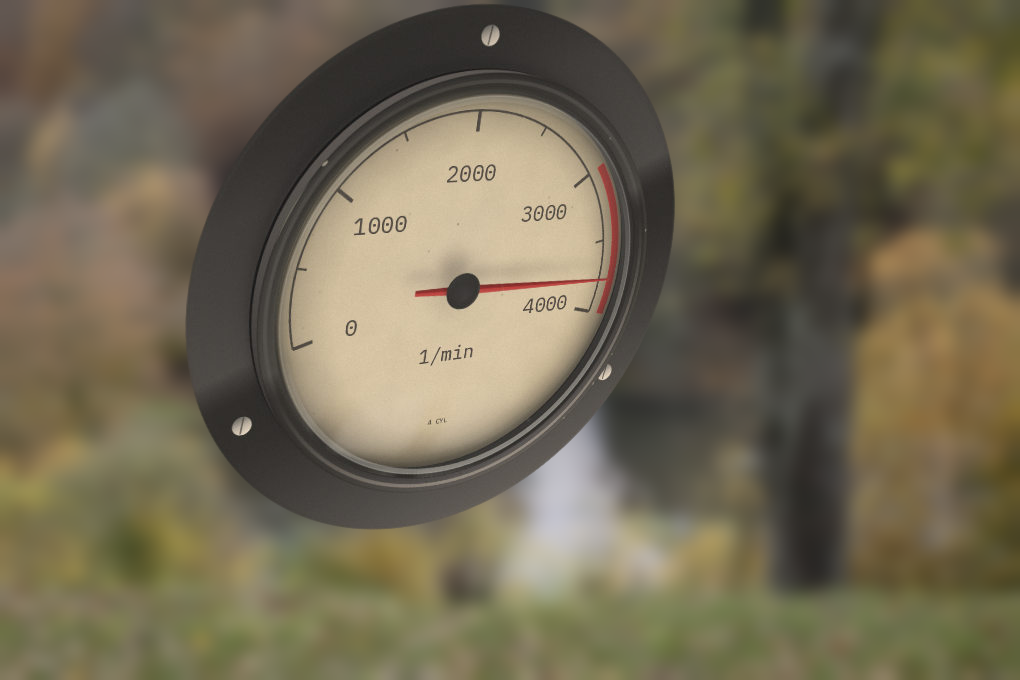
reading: 3750,rpm
